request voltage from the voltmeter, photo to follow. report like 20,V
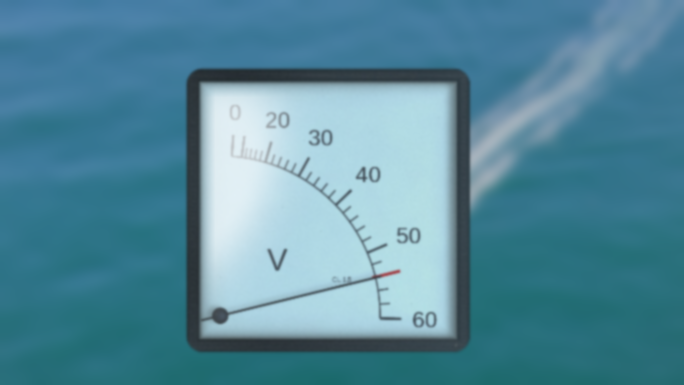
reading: 54,V
